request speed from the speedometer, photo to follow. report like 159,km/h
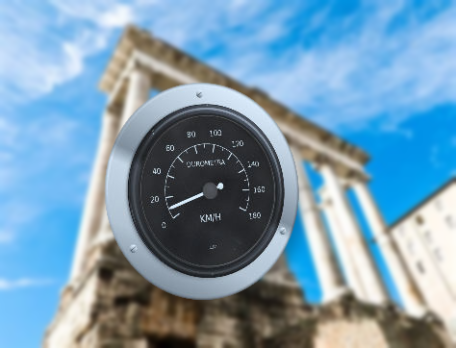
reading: 10,km/h
